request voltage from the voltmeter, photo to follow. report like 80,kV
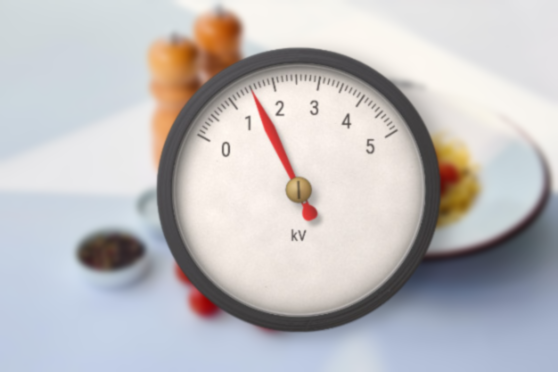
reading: 1.5,kV
